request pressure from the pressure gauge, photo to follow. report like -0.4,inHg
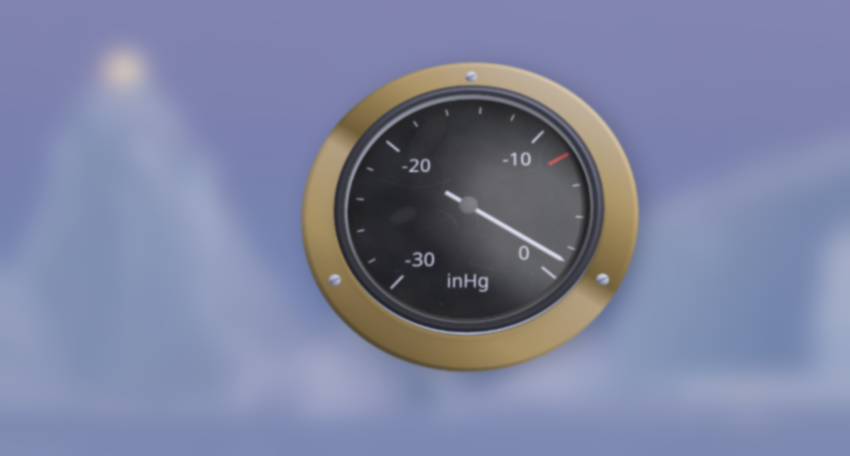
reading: -1,inHg
